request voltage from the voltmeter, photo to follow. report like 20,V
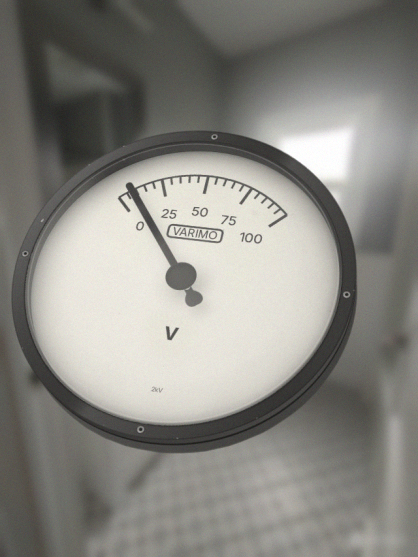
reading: 7.5,V
